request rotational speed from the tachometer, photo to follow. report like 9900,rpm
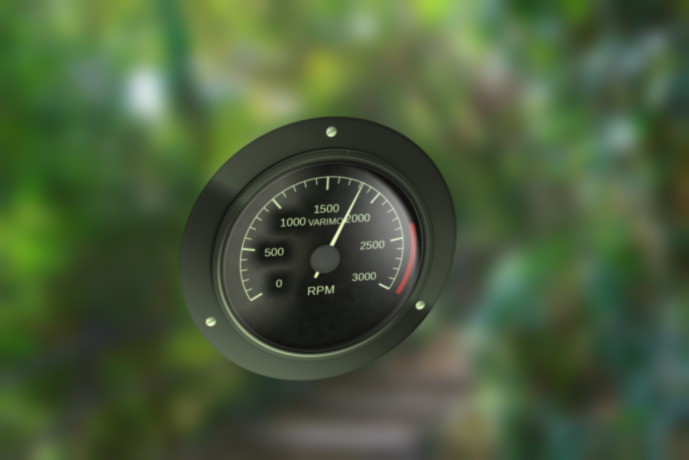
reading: 1800,rpm
